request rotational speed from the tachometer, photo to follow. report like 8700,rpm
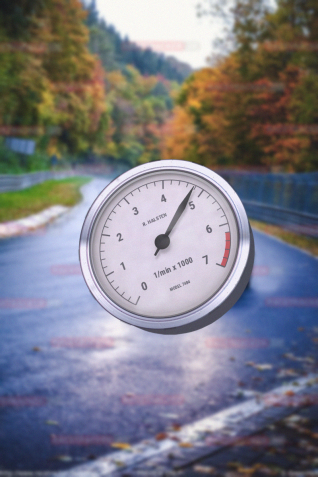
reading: 4800,rpm
